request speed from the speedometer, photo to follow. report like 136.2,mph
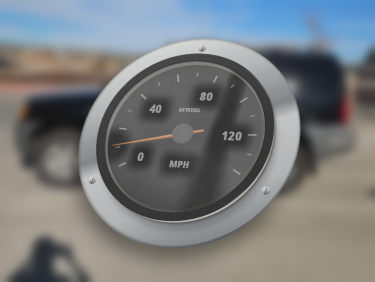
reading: 10,mph
